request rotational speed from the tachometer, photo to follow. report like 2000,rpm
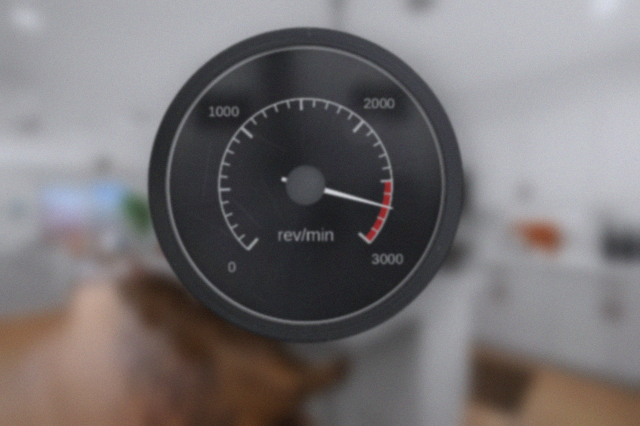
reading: 2700,rpm
